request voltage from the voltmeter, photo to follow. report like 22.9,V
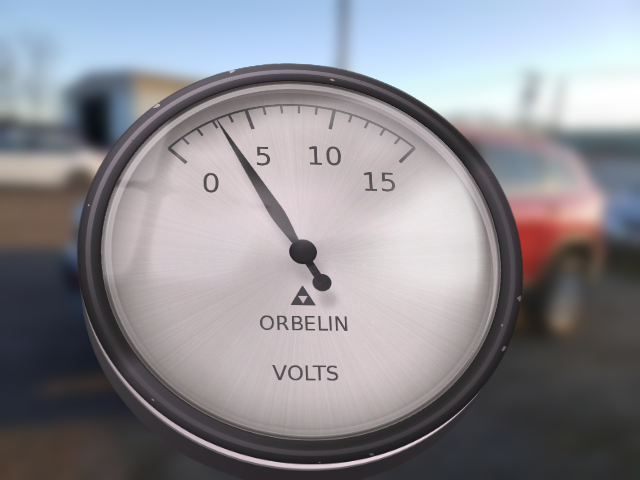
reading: 3,V
